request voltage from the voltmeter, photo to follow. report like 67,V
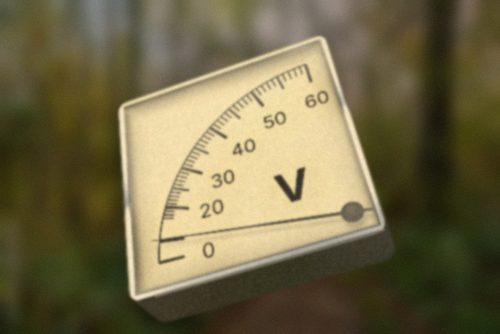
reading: 10,V
